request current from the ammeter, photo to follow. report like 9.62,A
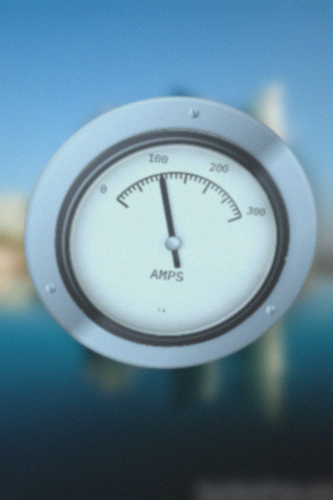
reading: 100,A
